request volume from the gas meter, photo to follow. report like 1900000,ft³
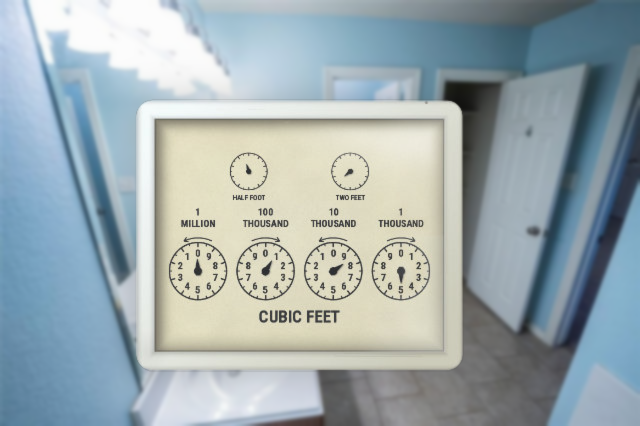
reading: 8500,ft³
